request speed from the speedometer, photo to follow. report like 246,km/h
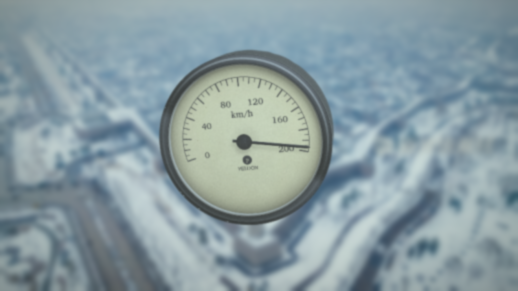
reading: 195,km/h
